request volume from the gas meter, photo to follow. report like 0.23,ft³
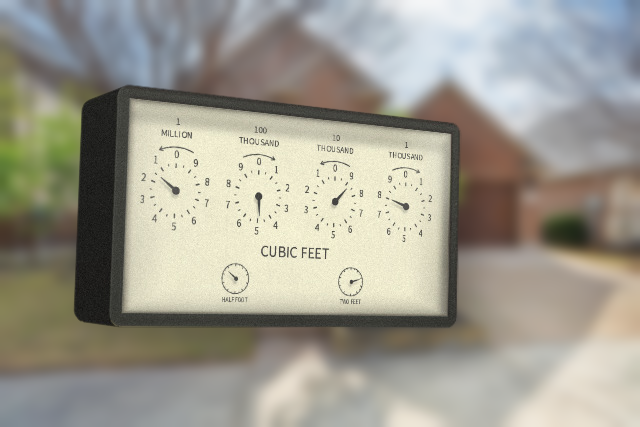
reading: 148800,ft³
